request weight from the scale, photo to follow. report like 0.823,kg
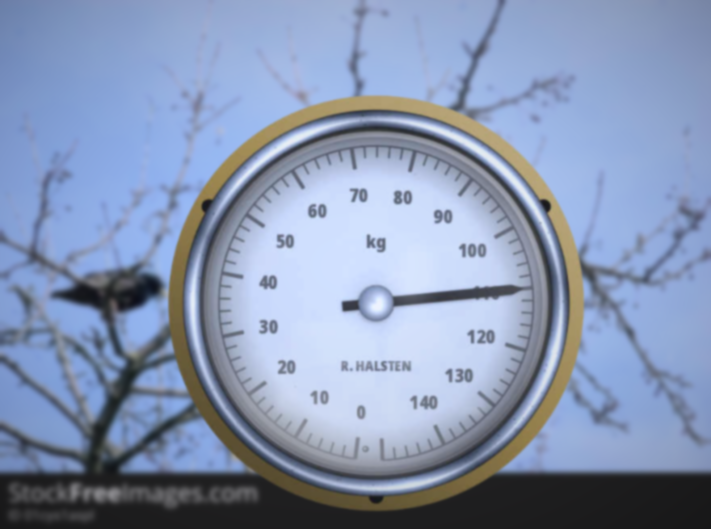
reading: 110,kg
